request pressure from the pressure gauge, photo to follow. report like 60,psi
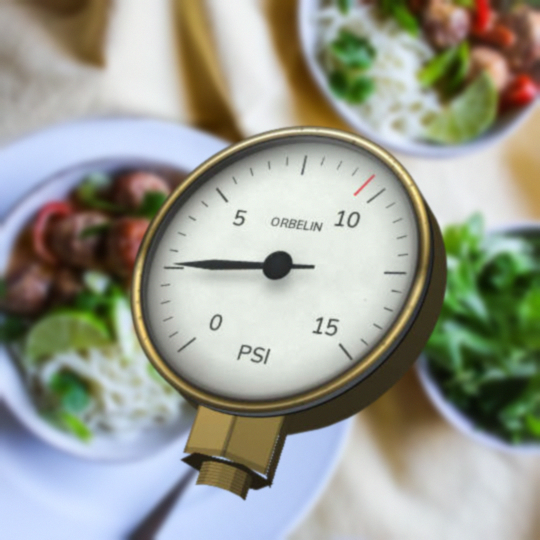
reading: 2.5,psi
